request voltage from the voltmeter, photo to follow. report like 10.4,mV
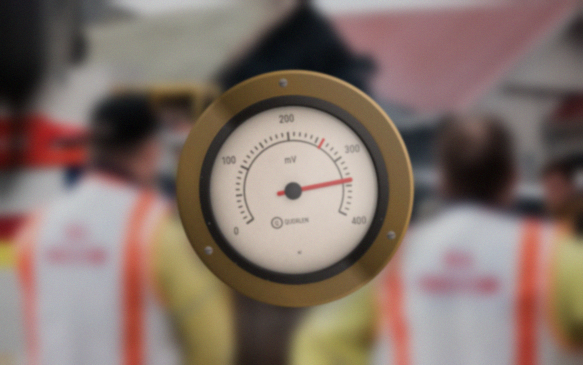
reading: 340,mV
